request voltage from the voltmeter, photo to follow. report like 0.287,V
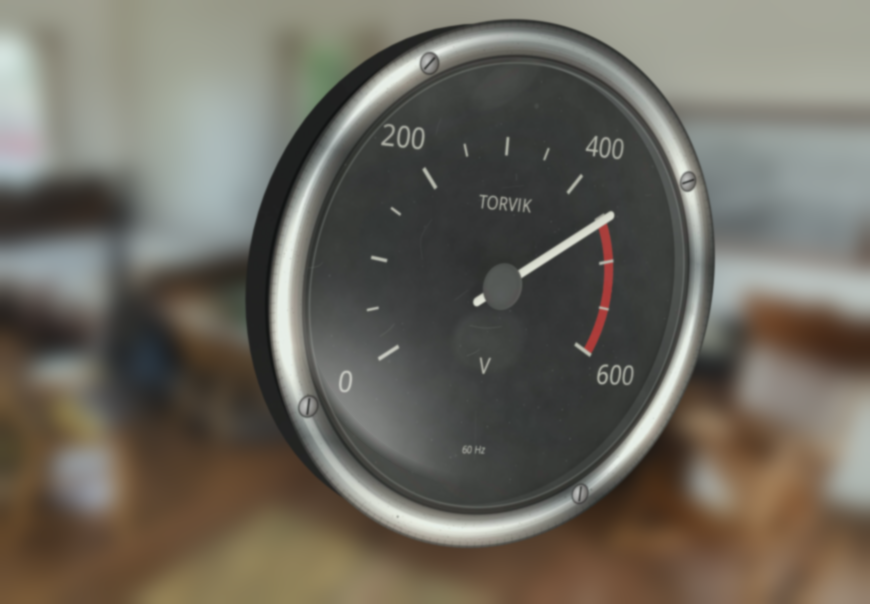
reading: 450,V
